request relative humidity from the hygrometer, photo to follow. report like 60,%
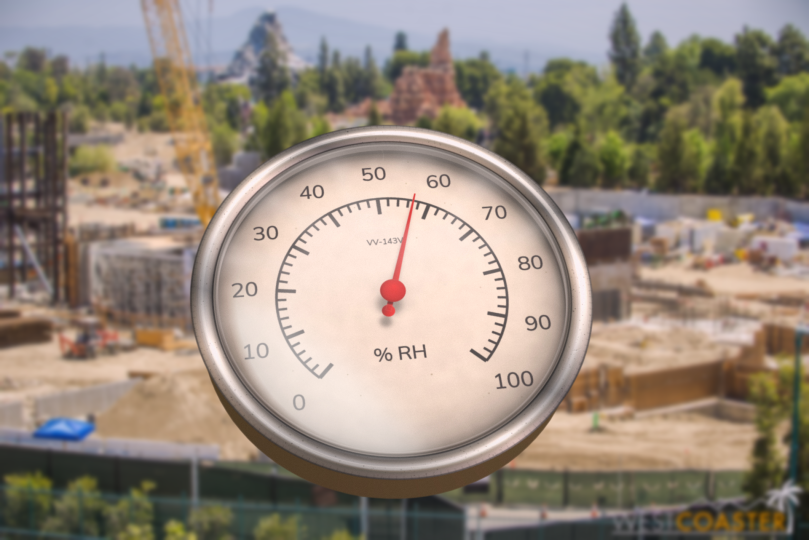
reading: 57,%
